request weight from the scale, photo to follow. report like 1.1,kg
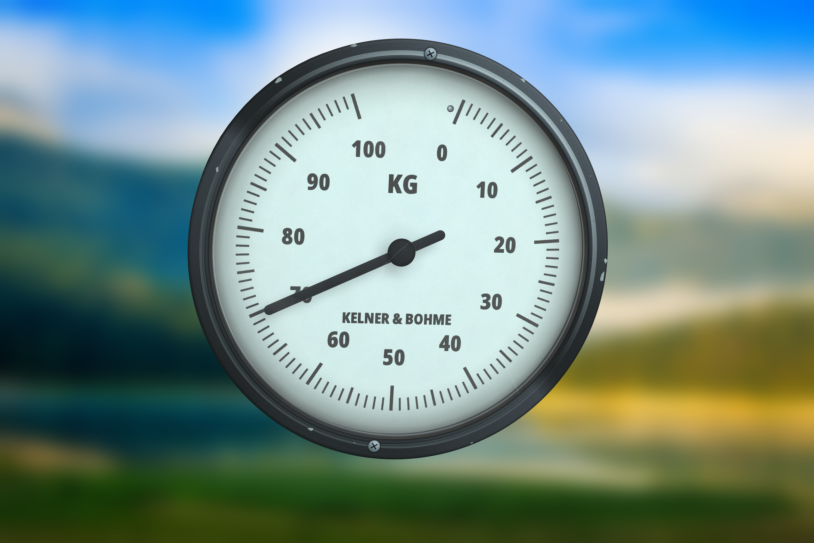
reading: 70,kg
